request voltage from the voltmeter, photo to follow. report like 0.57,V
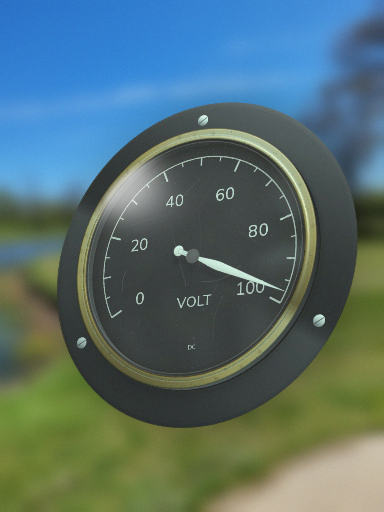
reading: 97.5,V
